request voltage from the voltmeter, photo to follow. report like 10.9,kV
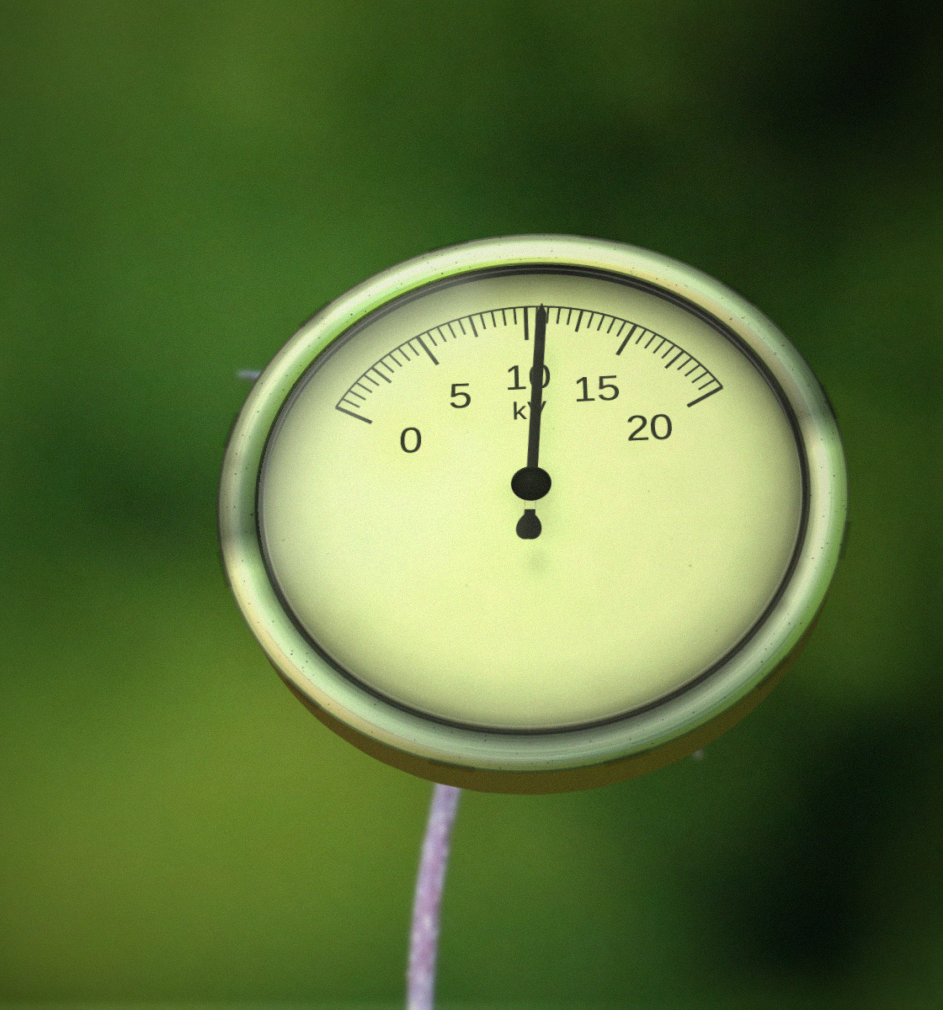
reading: 10.75,kV
